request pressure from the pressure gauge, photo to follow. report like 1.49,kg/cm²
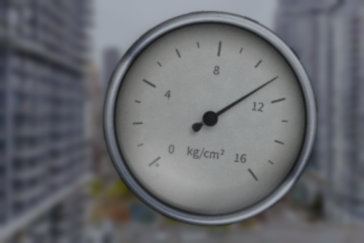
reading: 11,kg/cm²
